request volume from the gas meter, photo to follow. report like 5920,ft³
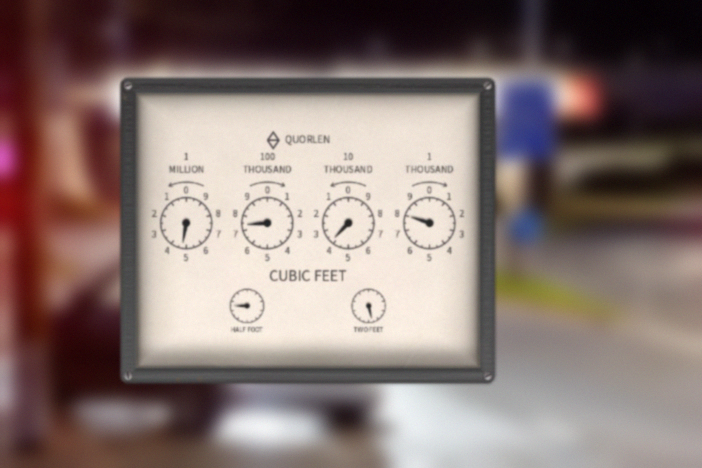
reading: 473800,ft³
